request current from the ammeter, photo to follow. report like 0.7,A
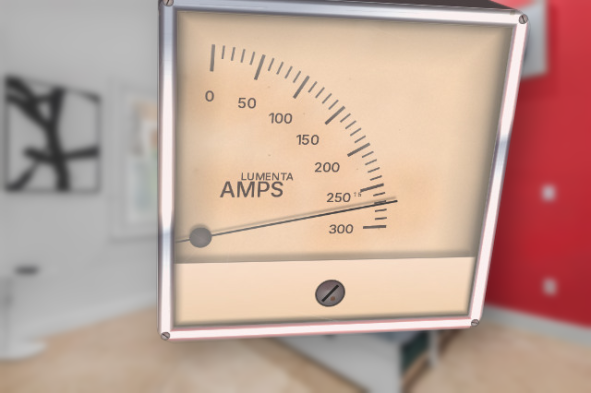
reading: 270,A
